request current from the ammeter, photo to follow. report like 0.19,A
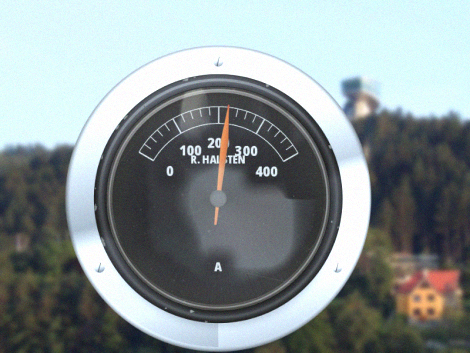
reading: 220,A
